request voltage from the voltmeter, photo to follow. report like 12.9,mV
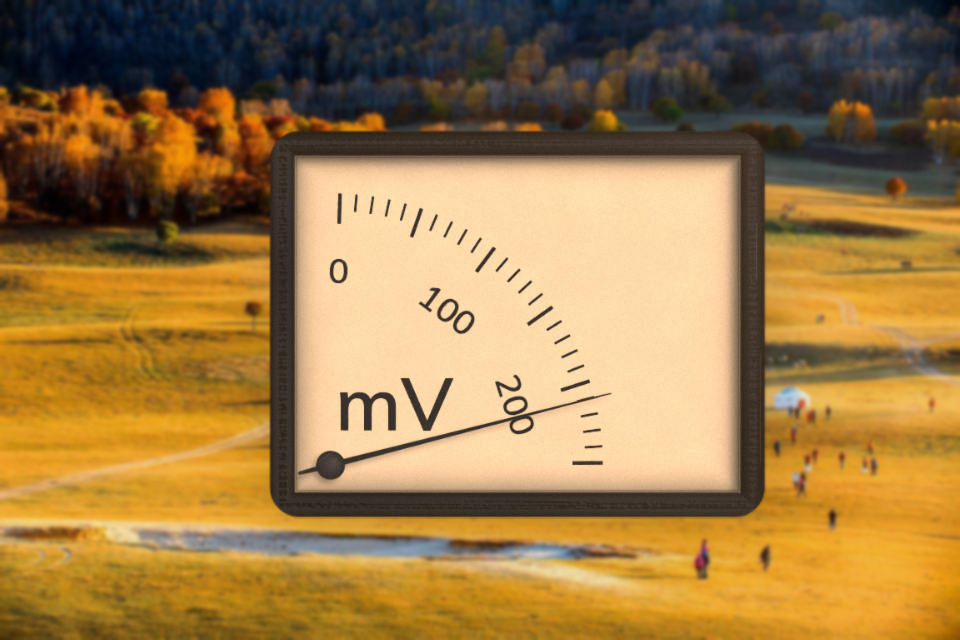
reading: 210,mV
